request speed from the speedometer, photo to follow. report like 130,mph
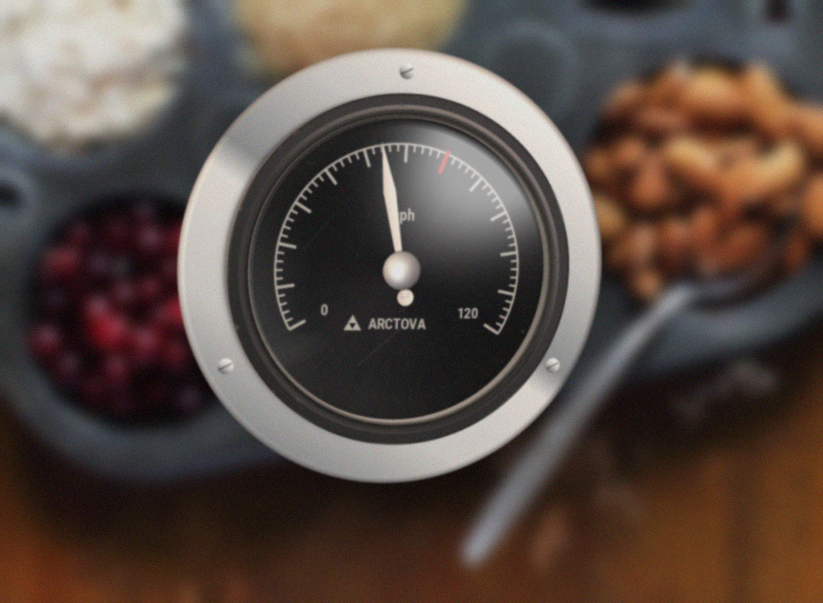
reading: 54,mph
